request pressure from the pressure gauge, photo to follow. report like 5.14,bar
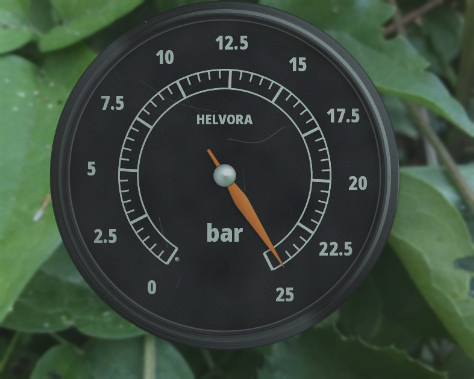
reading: 24.5,bar
